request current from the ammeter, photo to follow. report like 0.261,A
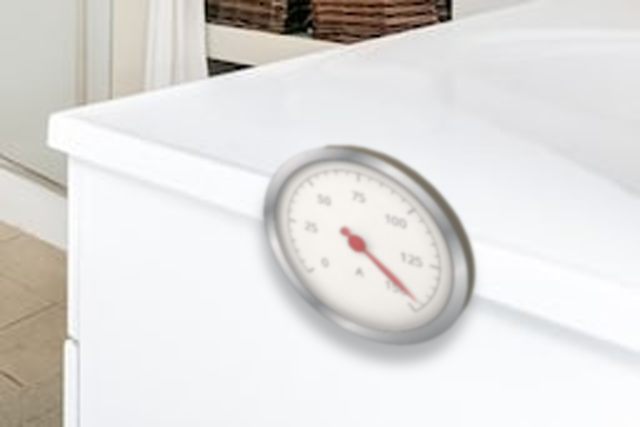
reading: 145,A
